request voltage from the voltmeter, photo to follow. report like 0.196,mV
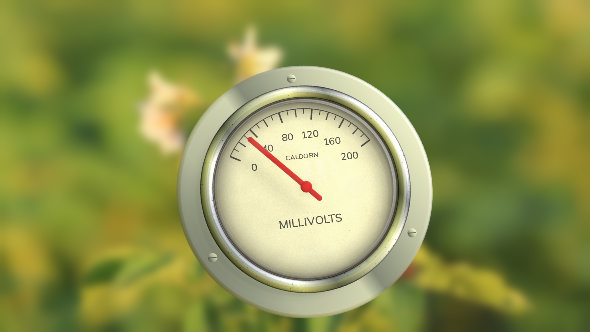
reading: 30,mV
